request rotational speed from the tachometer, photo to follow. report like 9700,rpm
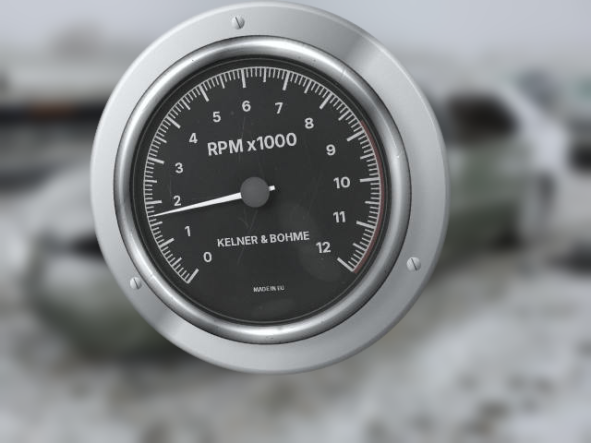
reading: 1700,rpm
